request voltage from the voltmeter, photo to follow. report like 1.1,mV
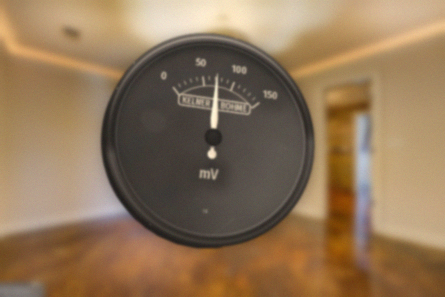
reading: 70,mV
